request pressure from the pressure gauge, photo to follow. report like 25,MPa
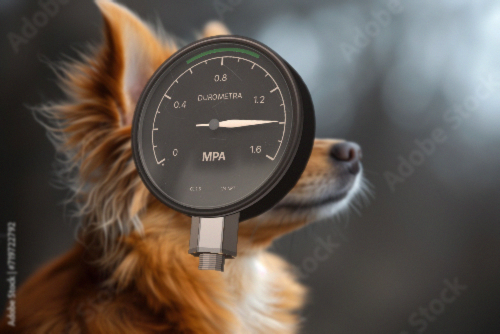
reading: 1.4,MPa
